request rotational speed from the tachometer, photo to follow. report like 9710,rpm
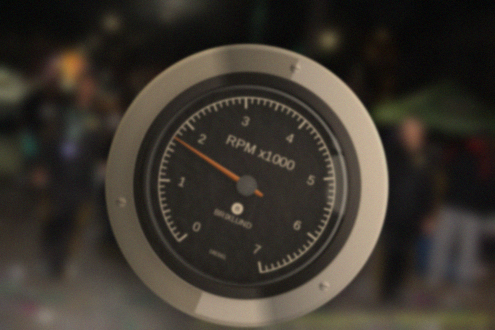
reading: 1700,rpm
